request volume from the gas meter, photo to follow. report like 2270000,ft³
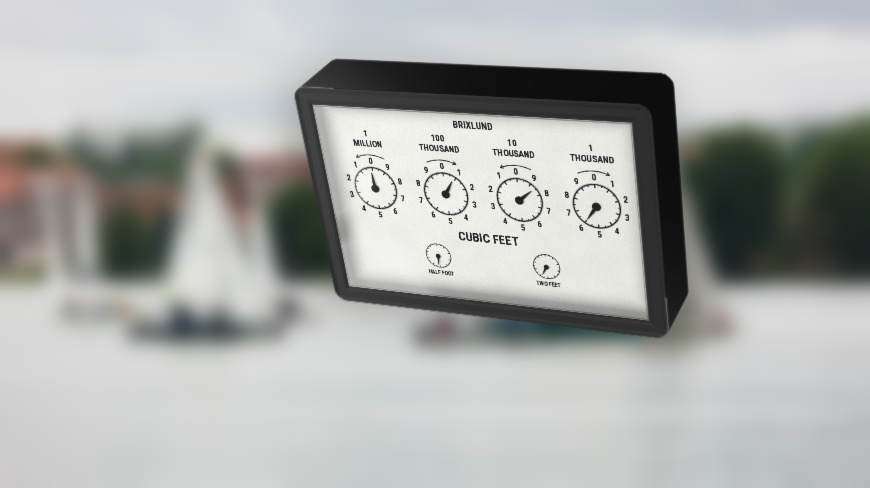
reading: 8600,ft³
